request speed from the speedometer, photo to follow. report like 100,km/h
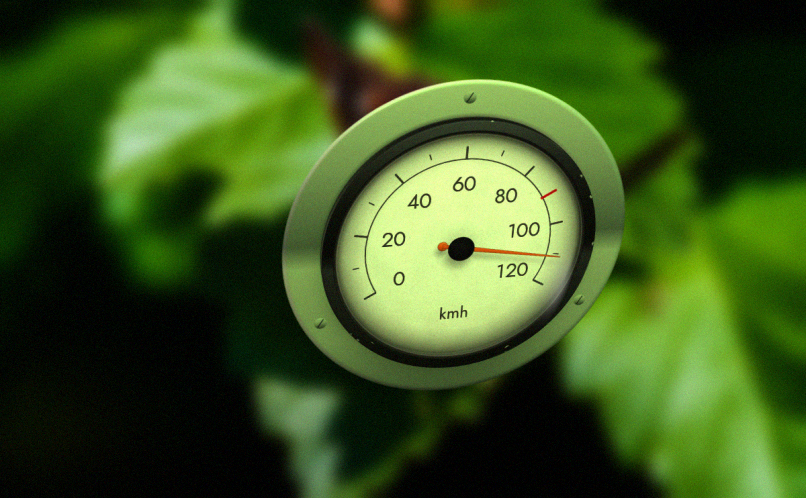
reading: 110,km/h
